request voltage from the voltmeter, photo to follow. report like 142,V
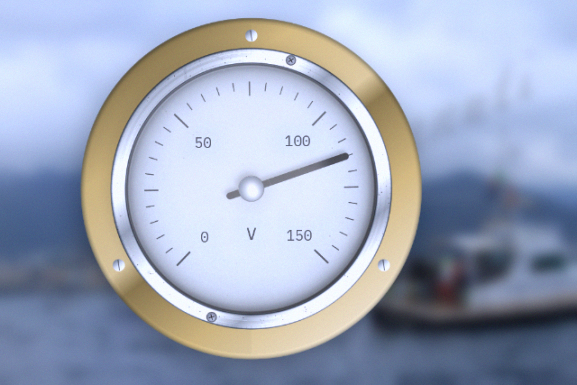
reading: 115,V
